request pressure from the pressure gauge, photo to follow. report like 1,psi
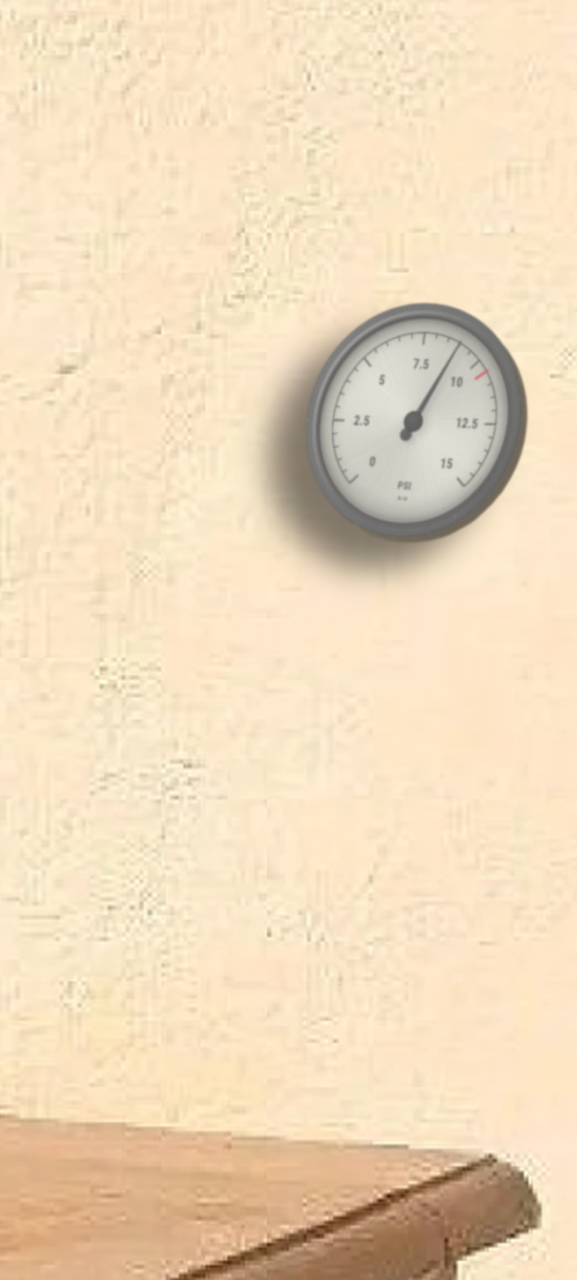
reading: 9,psi
